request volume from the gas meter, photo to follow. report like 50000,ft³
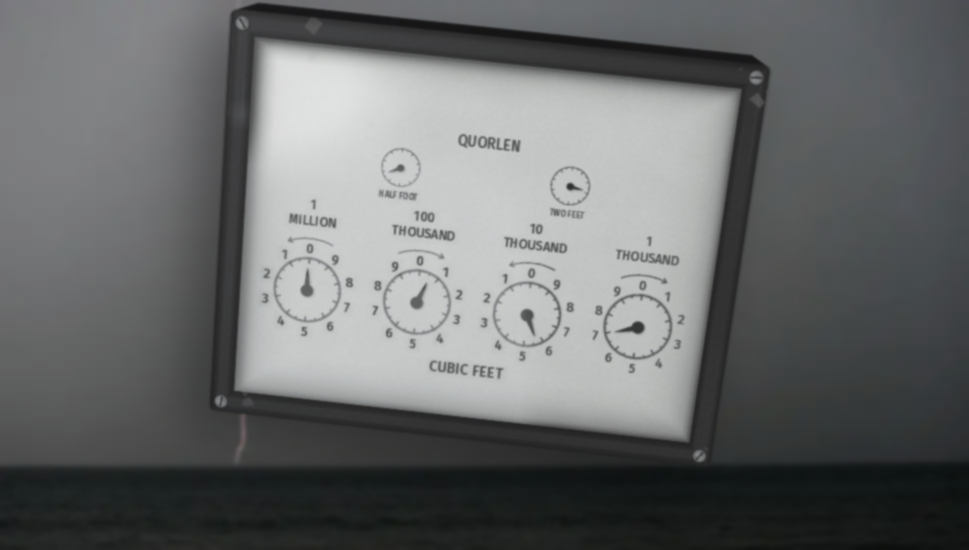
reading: 5700,ft³
